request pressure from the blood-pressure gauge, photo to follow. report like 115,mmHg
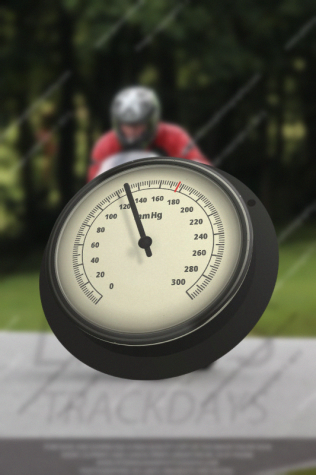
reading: 130,mmHg
